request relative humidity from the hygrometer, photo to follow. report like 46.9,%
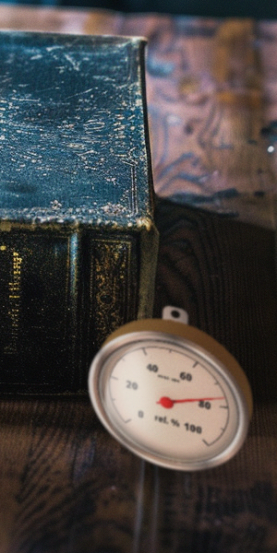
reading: 75,%
